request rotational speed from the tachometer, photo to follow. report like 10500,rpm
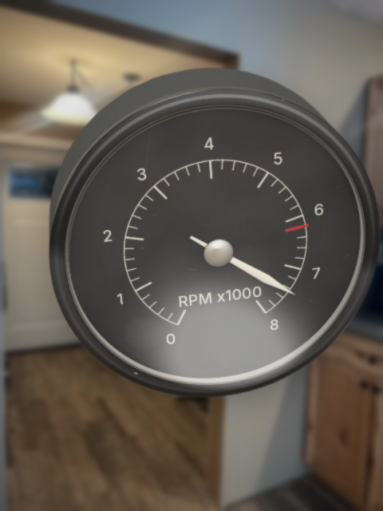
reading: 7400,rpm
